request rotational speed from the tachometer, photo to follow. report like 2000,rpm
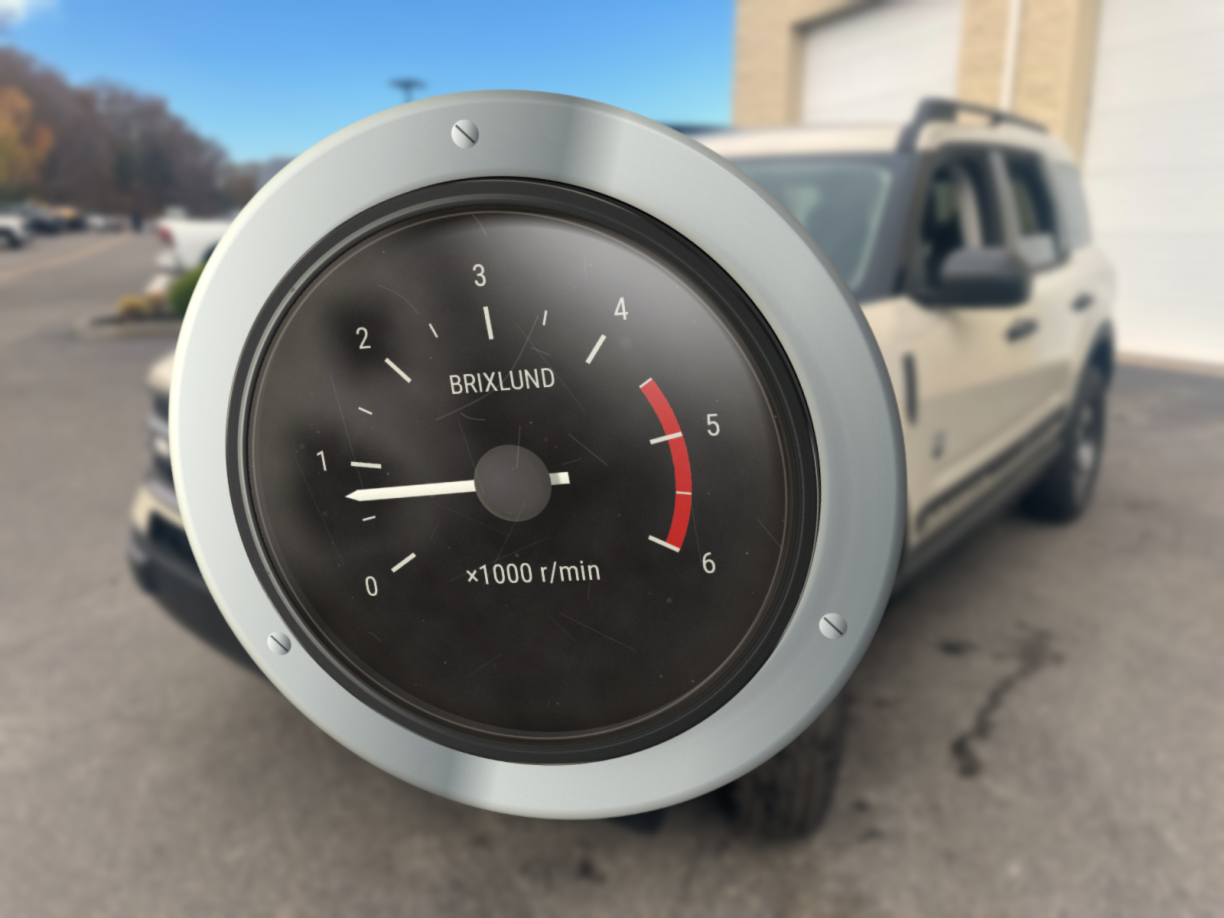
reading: 750,rpm
